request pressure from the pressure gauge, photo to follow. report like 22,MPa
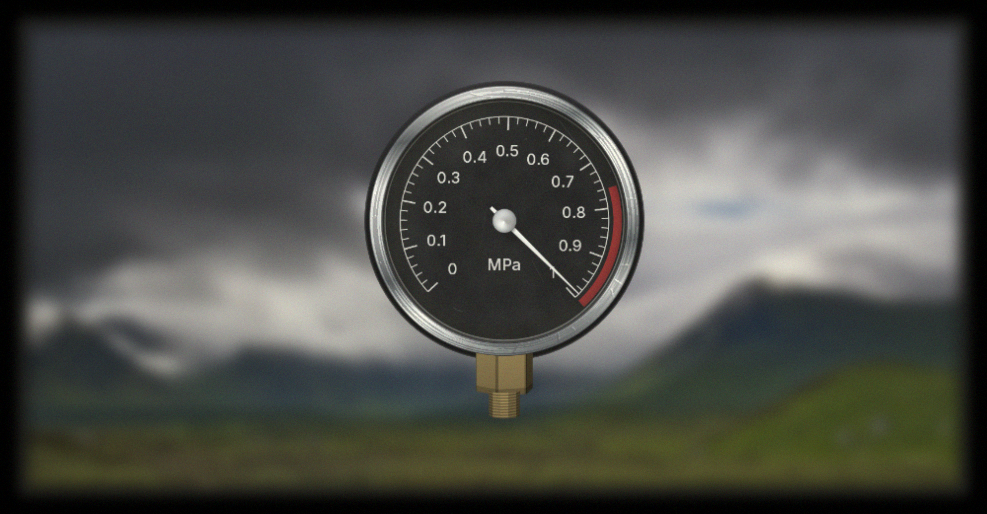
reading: 0.99,MPa
